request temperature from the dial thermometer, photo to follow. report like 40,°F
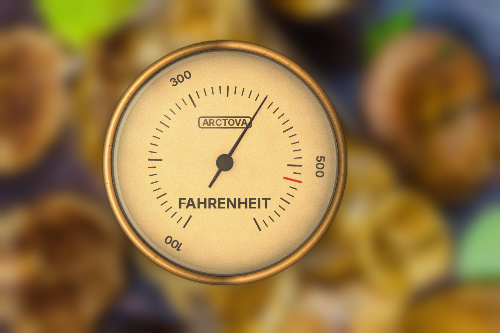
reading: 400,°F
